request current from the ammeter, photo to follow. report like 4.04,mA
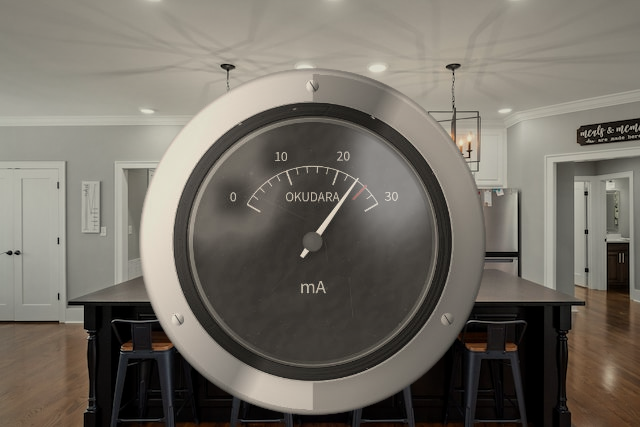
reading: 24,mA
